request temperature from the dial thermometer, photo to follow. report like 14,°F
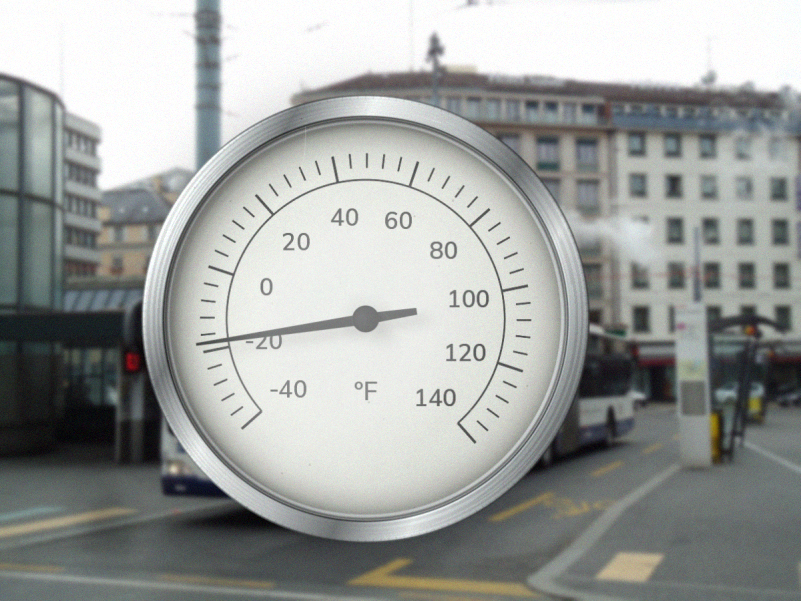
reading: -18,°F
